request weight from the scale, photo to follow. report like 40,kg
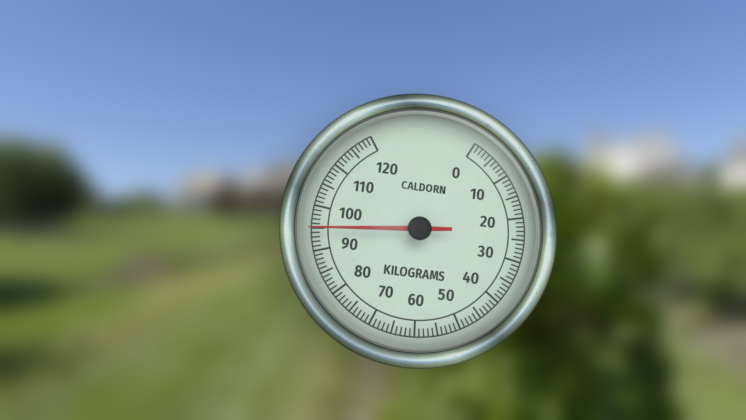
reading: 95,kg
